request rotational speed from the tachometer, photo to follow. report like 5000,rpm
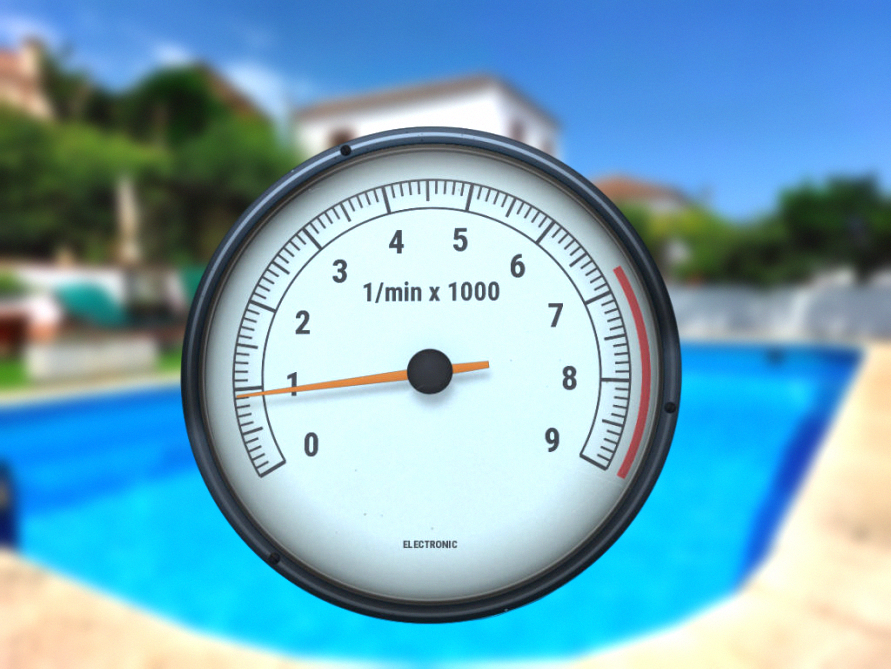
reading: 900,rpm
